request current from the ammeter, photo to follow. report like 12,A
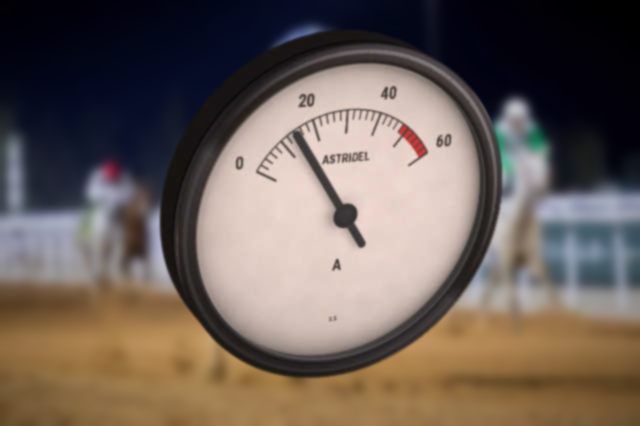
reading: 14,A
